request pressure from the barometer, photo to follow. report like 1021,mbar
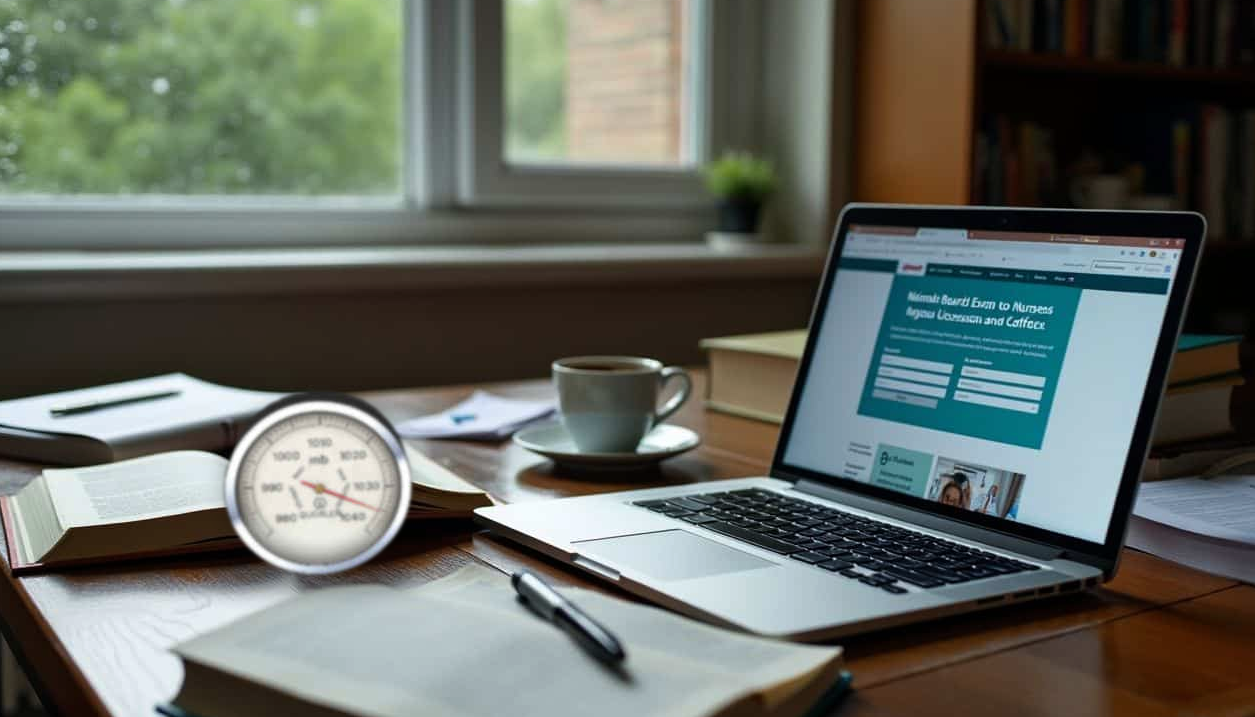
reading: 1035,mbar
